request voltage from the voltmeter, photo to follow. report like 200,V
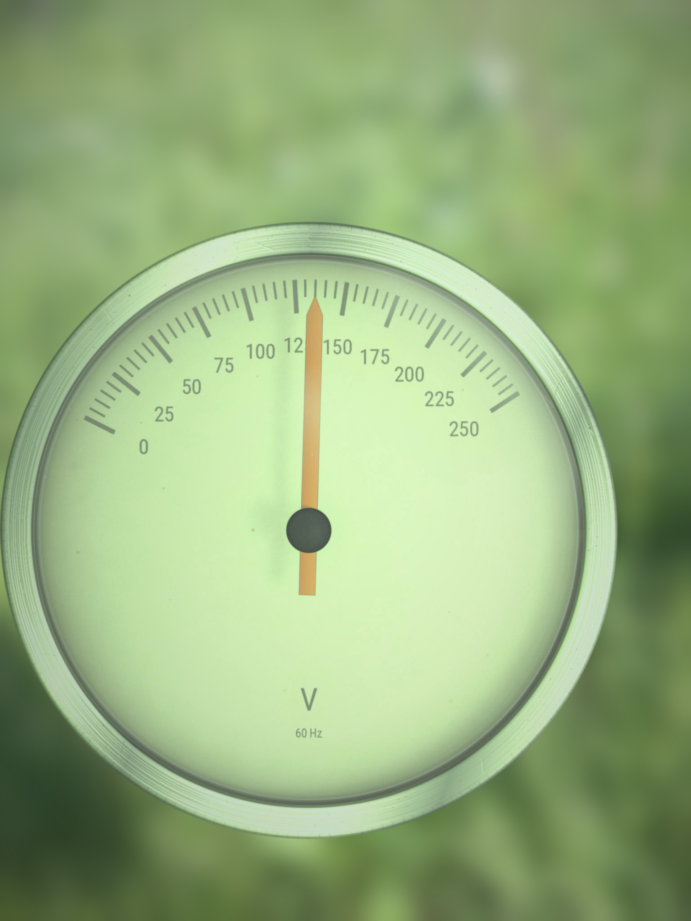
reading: 135,V
